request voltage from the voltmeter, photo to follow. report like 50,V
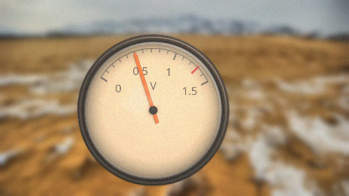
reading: 0.5,V
